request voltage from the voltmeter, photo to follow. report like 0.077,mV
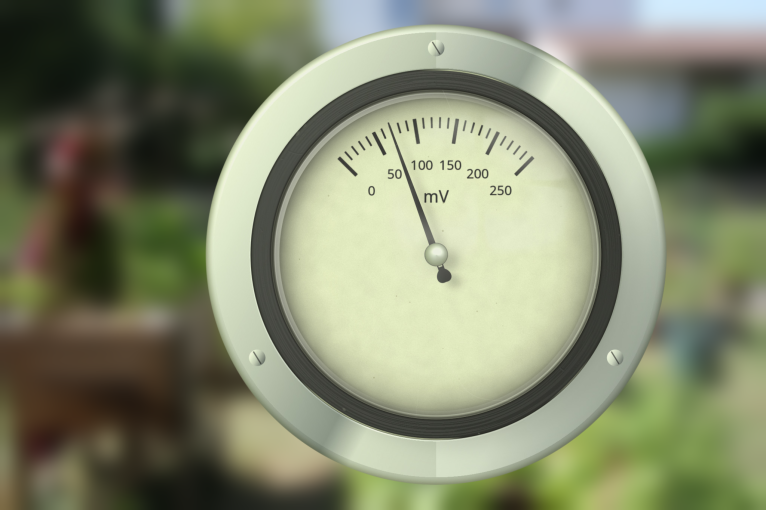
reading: 70,mV
